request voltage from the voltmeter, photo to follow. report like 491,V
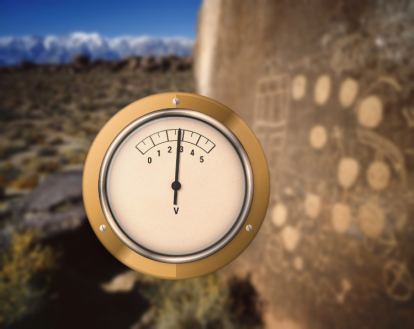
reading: 2.75,V
